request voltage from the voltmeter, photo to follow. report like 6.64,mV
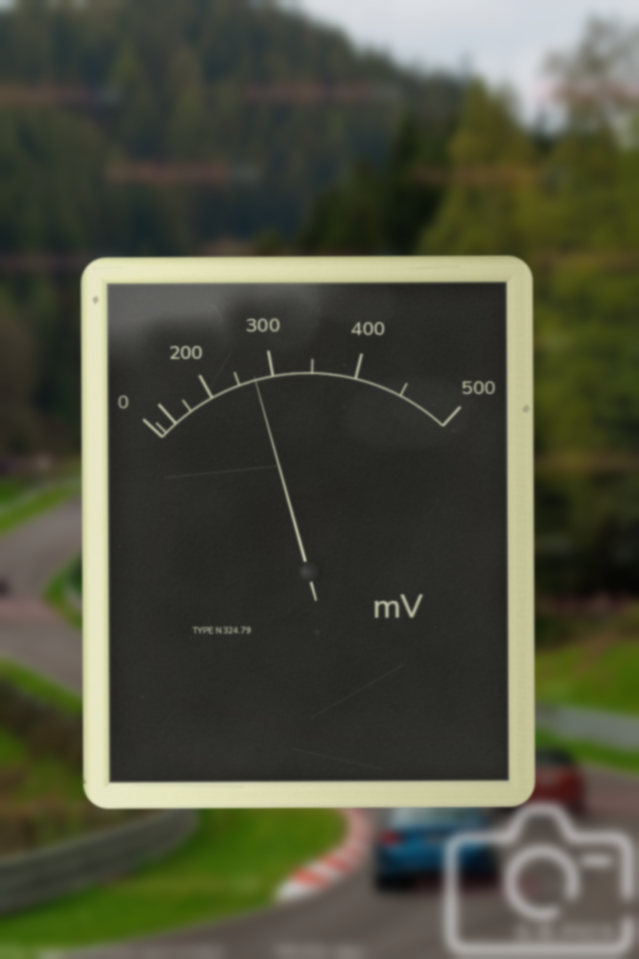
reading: 275,mV
